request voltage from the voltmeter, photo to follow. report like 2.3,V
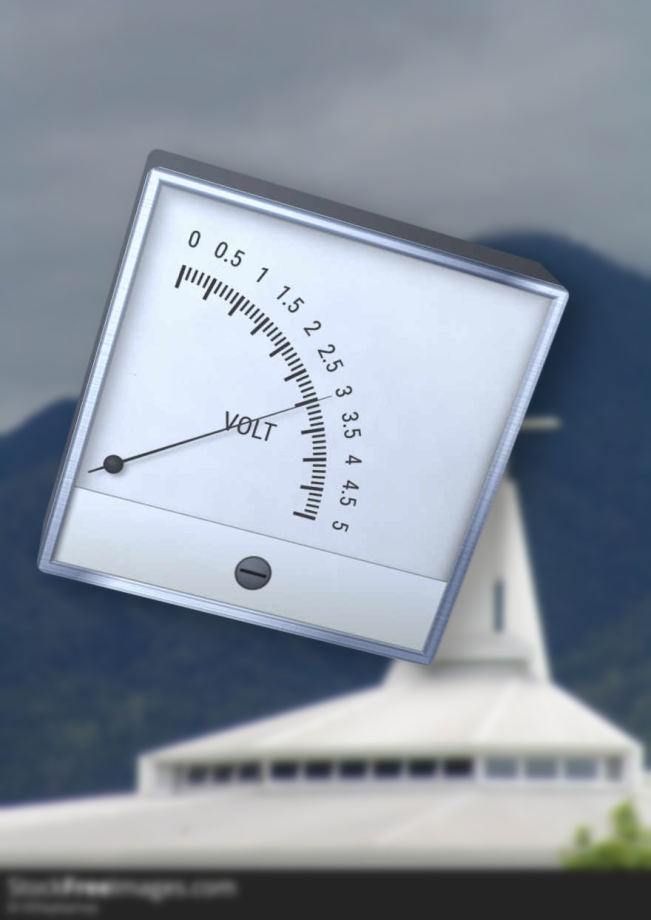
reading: 3,V
